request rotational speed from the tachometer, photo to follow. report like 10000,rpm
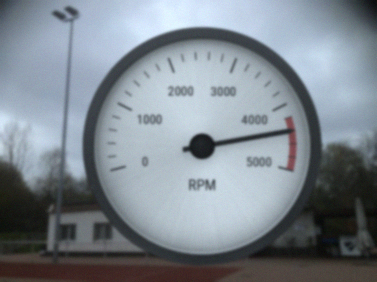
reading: 4400,rpm
